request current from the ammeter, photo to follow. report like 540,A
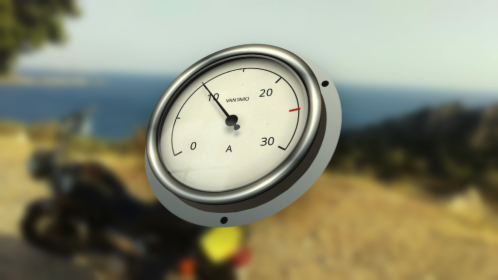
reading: 10,A
